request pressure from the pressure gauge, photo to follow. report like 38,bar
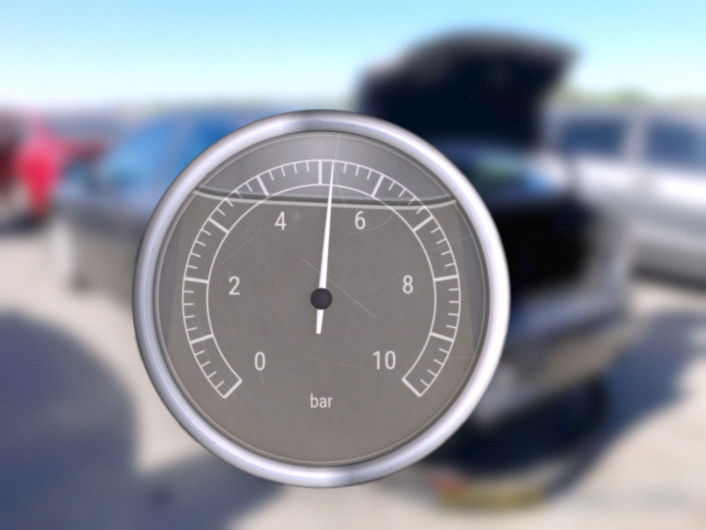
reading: 5.2,bar
